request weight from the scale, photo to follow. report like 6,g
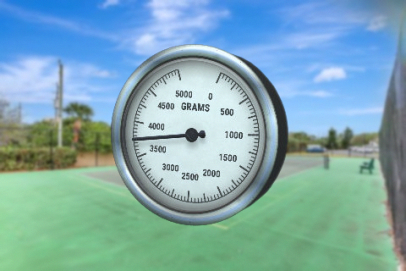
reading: 3750,g
